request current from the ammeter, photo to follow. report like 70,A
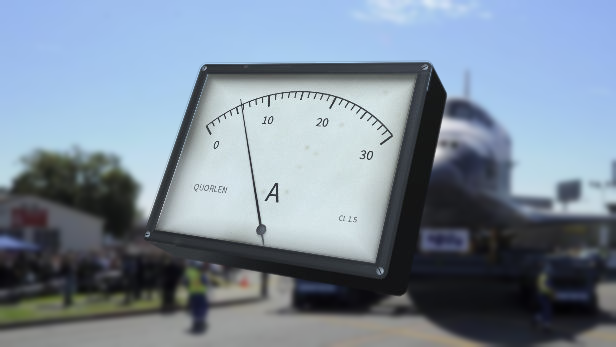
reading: 6,A
